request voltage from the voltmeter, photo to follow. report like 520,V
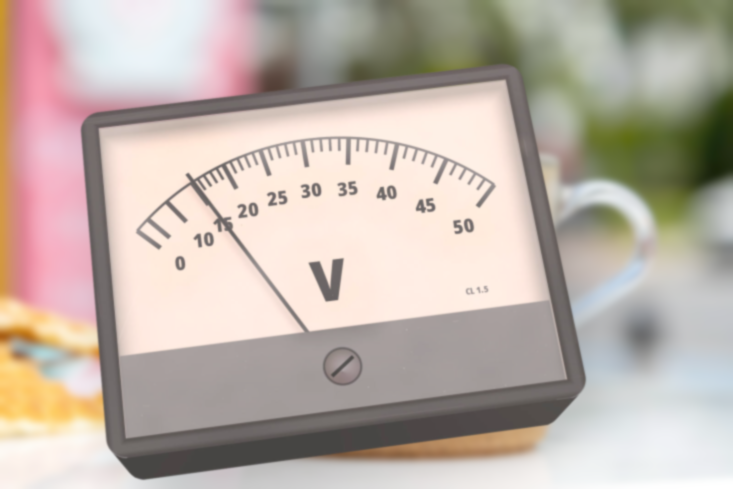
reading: 15,V
